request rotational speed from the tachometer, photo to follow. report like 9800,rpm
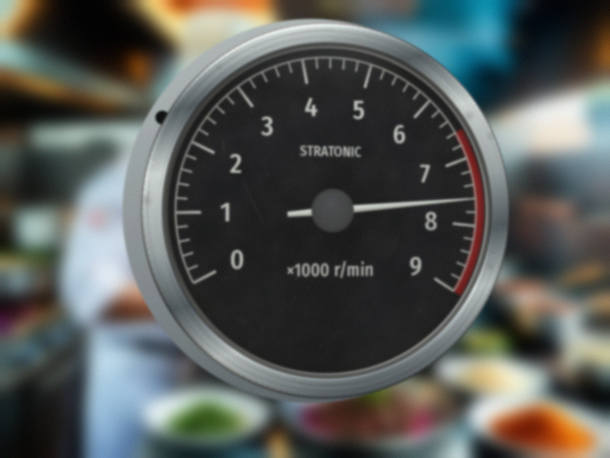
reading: 7600,rpm
